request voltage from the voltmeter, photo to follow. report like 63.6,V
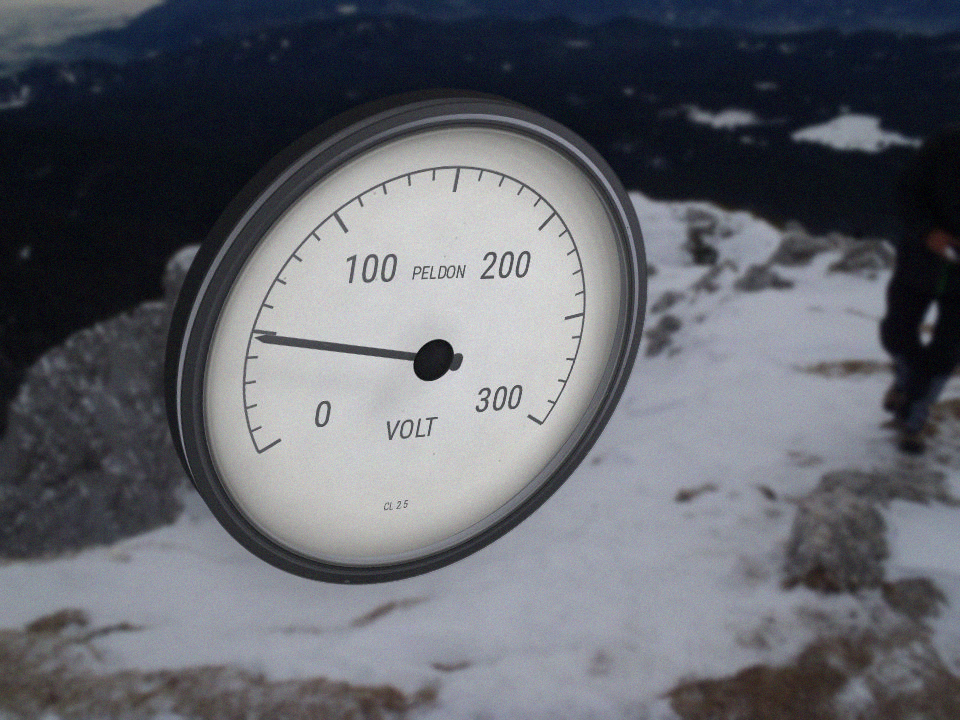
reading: 50,V
